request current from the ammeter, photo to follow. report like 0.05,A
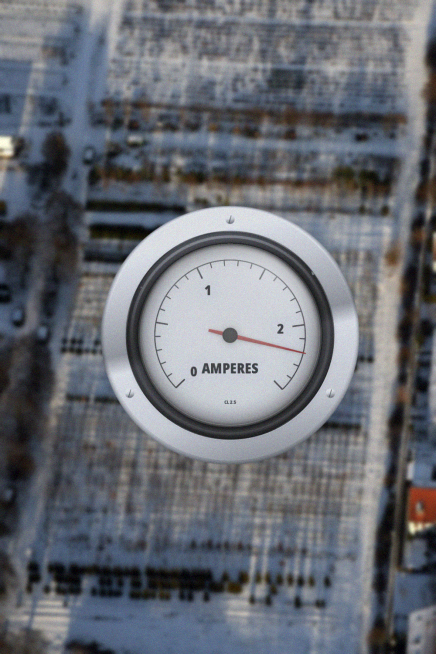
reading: 2.2,A
